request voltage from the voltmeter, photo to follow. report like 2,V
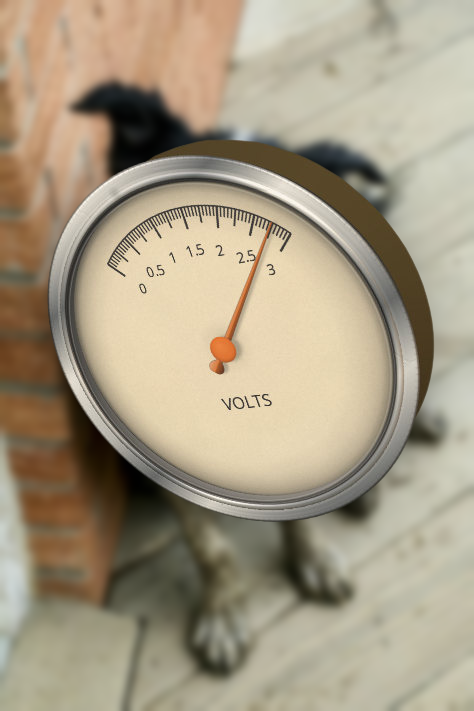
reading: 2.75,V
